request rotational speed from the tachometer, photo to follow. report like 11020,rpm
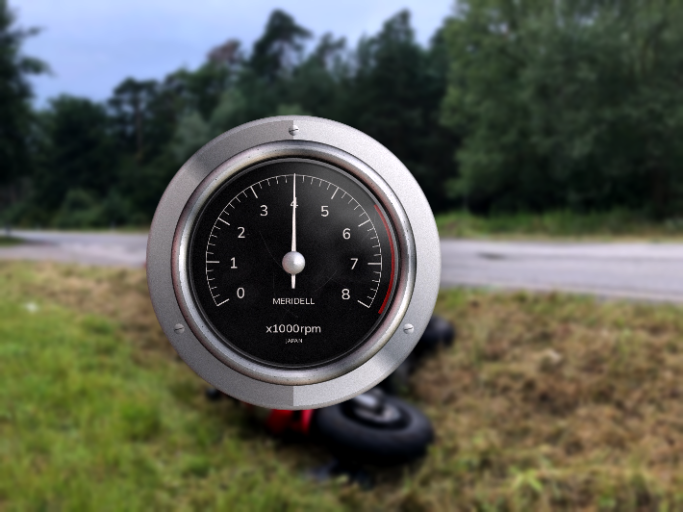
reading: 4000,rpm
